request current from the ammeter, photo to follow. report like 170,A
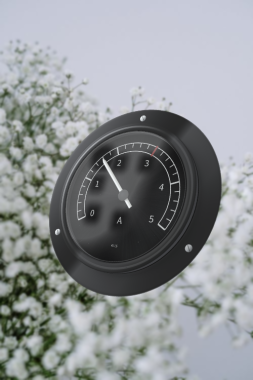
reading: 1.6,A
